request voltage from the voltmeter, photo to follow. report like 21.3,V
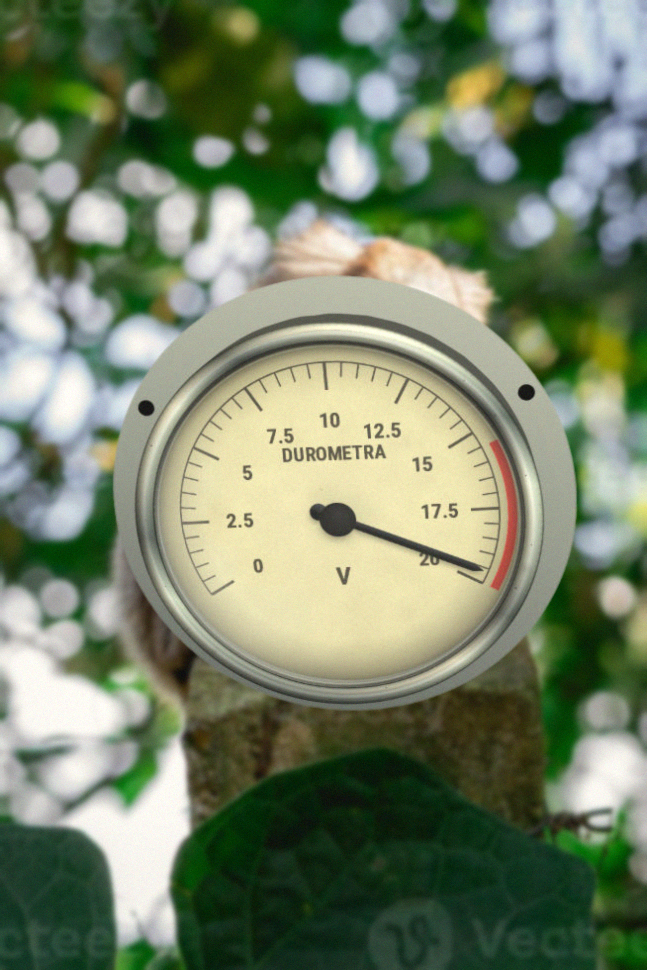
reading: 19.5,V
